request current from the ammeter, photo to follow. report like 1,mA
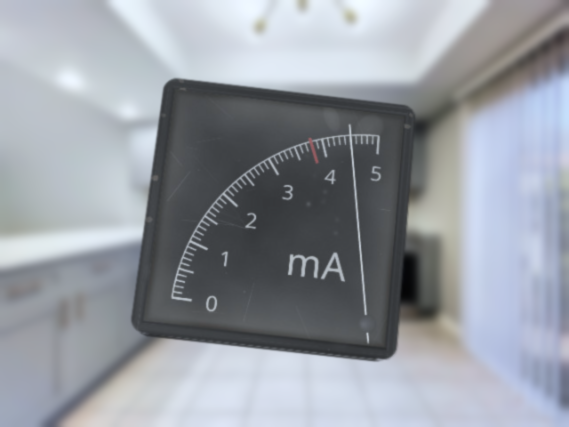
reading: 4.5,mA
